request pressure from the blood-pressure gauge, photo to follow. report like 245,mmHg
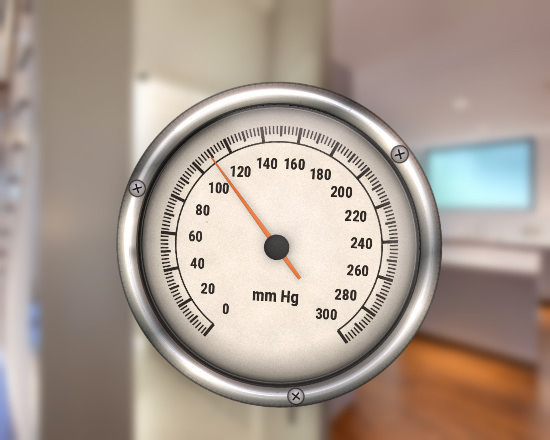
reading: 110,mmHg
